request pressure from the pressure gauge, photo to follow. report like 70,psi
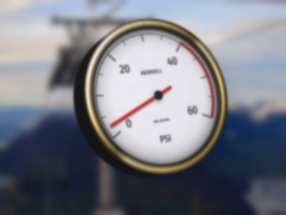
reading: 2.5,psi
